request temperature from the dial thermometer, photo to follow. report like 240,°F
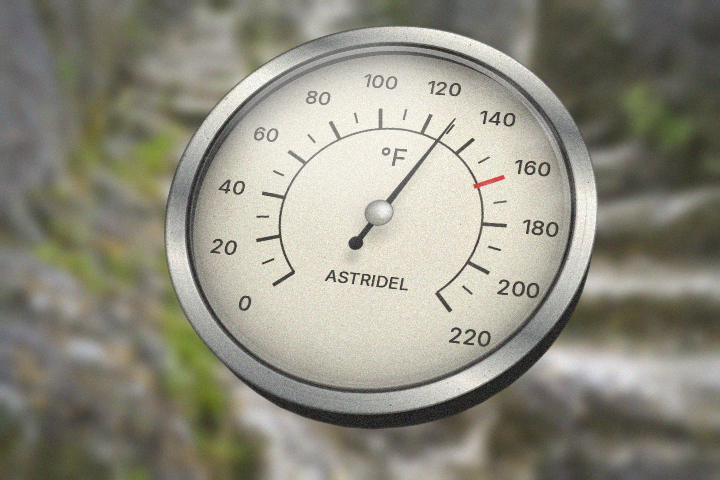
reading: 130,°F
